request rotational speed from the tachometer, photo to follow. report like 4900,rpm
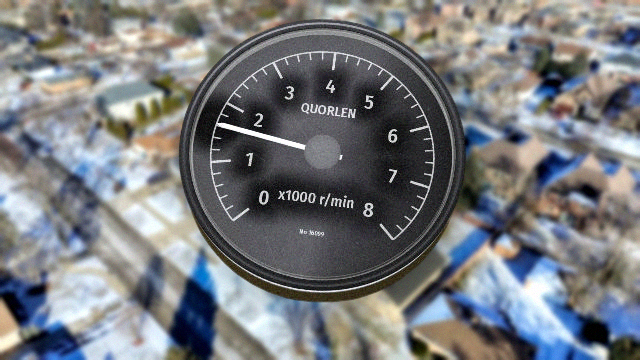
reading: 1600,rpm
